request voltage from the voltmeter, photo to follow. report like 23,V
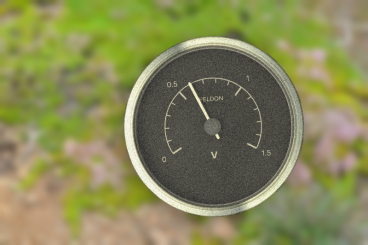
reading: 0.6,V
